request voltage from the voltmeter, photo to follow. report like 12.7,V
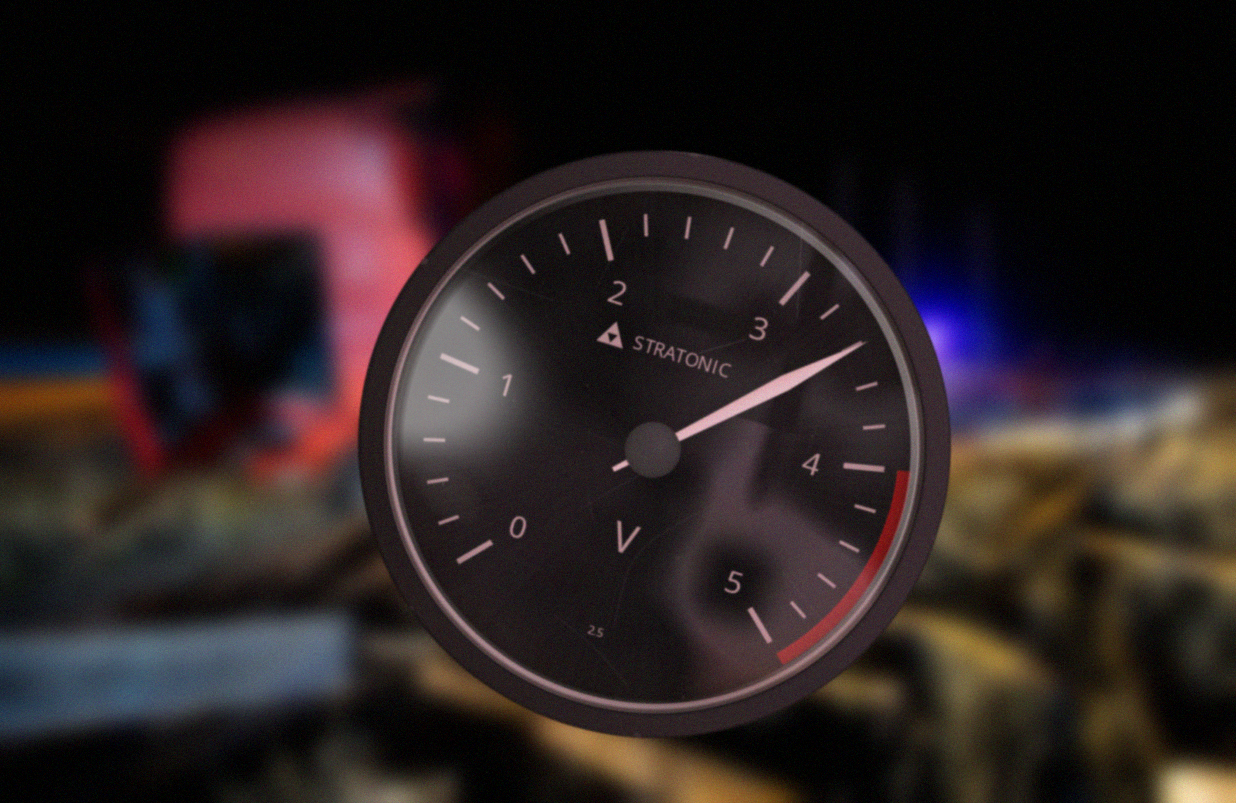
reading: 3.4,V
